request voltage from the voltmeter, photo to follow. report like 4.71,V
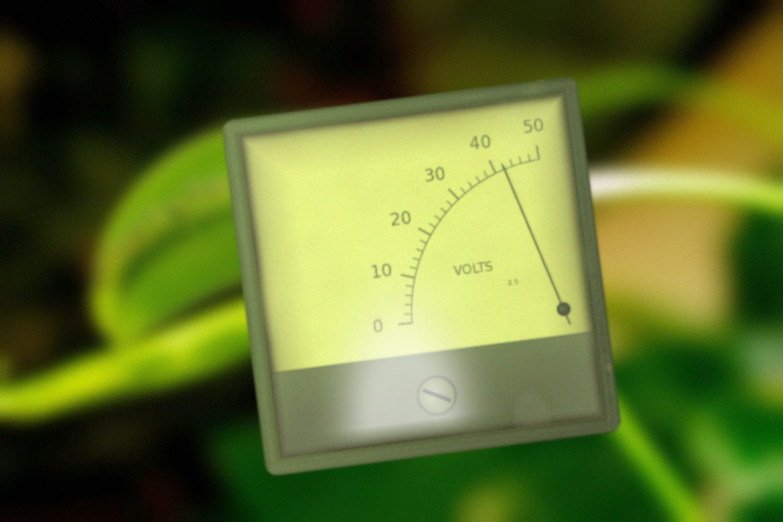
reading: 42,V
